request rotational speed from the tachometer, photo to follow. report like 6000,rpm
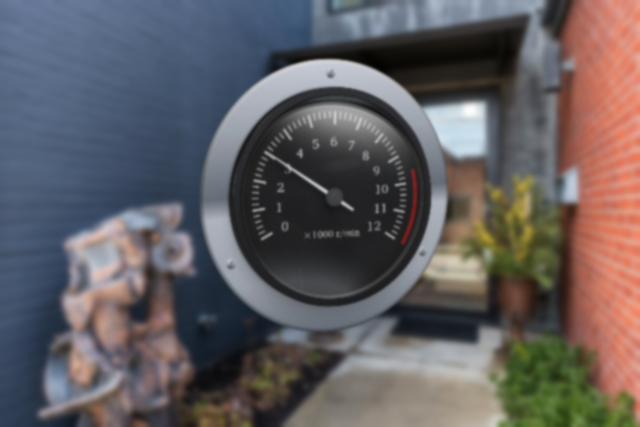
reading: 3000,rpm
